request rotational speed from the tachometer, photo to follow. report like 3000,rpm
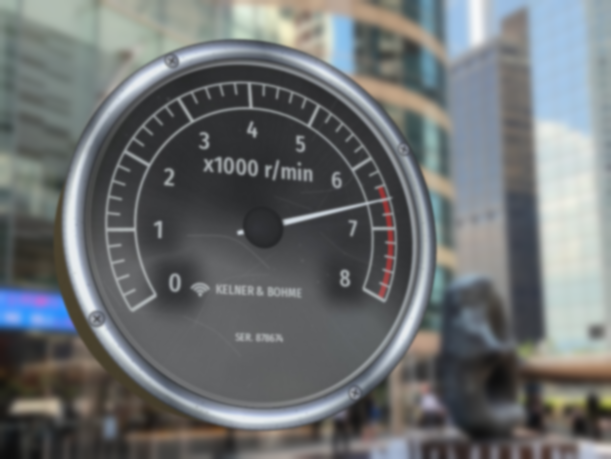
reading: 6600,rpm
